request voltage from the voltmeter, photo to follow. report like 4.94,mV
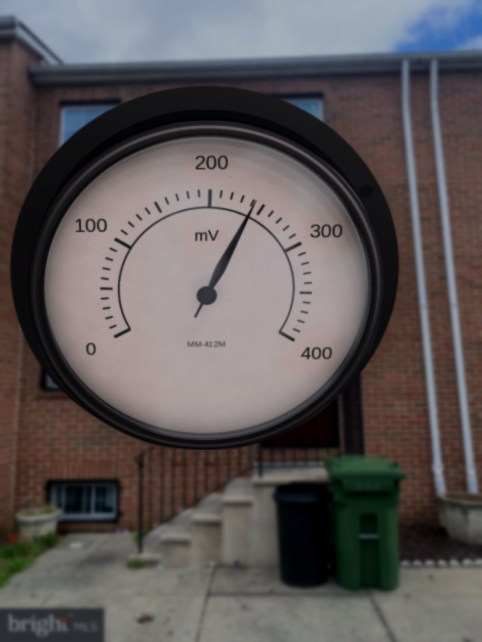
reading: 240,mV
